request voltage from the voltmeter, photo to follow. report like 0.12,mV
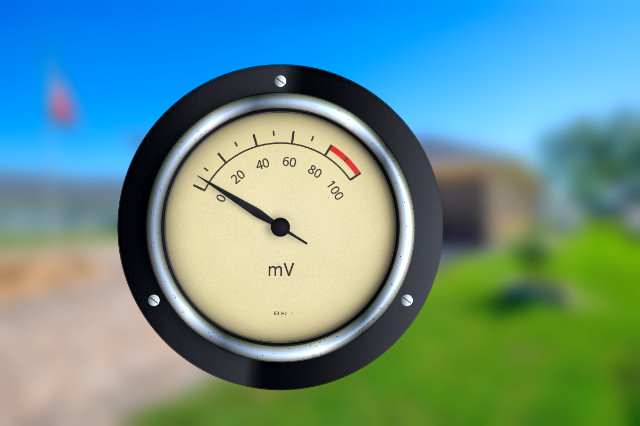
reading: 5,mV
